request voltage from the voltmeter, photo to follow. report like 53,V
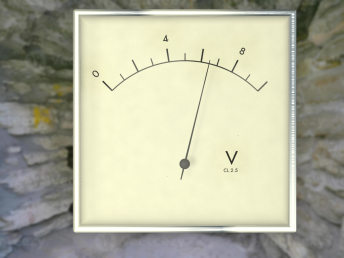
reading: 6.5,V
